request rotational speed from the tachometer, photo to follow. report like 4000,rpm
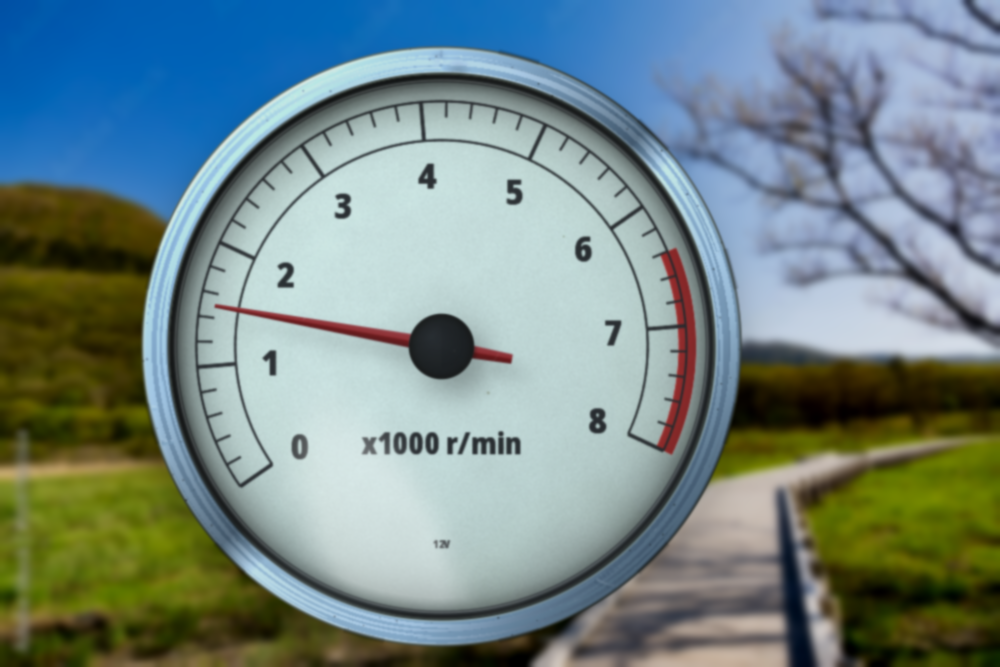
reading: 1500,rpm
